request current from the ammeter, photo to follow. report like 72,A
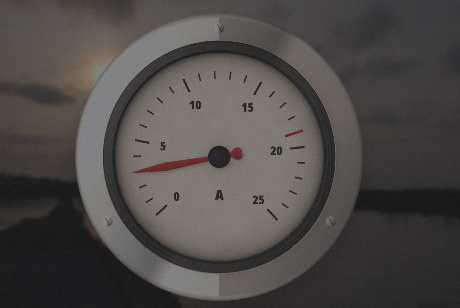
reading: 3,A
